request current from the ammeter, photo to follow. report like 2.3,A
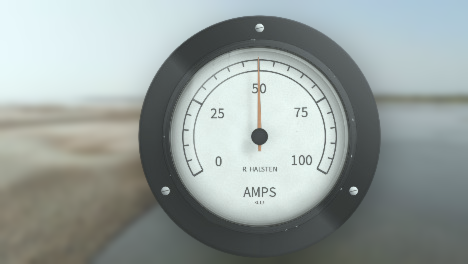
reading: 50,A
